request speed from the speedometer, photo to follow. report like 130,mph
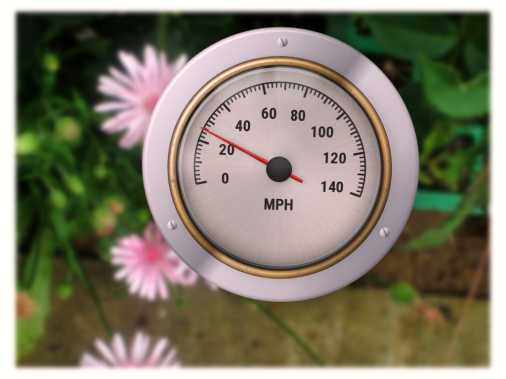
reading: 26,mph
